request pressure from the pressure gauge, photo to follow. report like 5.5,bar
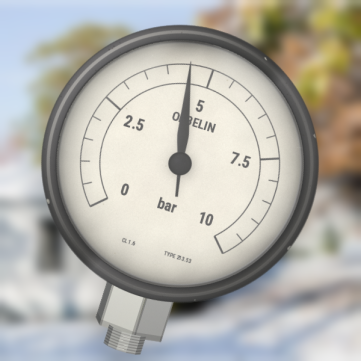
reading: 4.5,bar
